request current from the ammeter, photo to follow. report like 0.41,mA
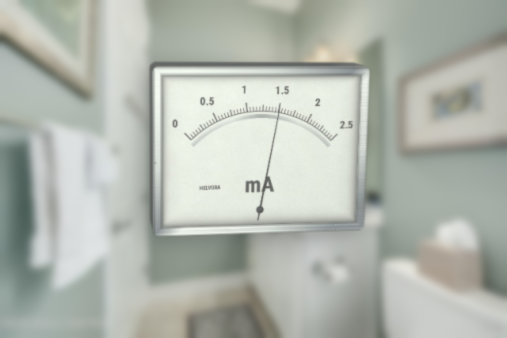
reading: 1.5,mA
